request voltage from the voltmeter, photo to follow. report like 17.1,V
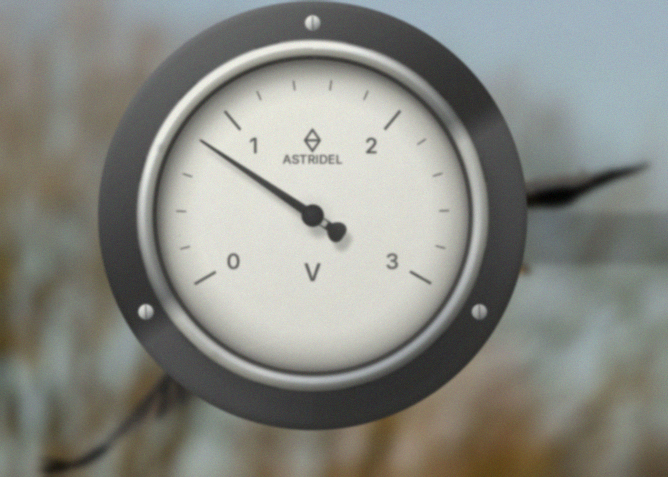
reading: 0.8,V
